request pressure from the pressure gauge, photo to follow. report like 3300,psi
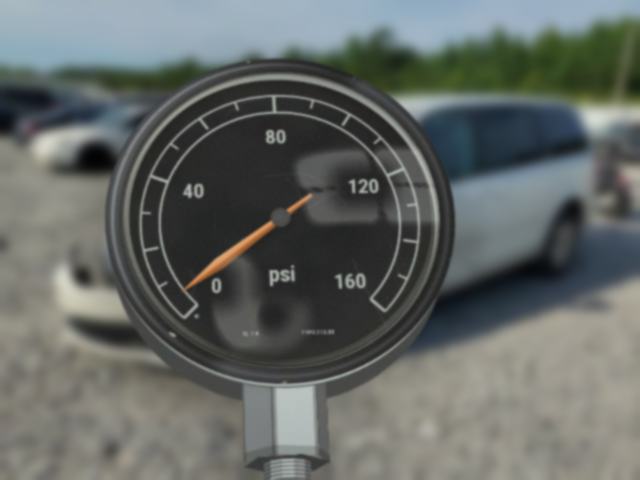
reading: 5,psi
